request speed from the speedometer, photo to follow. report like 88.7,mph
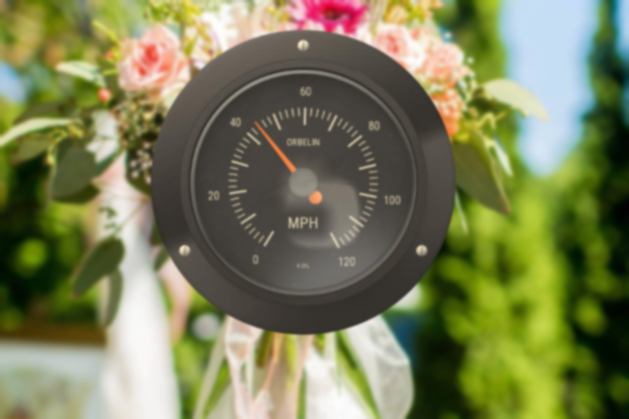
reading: 44,mph
